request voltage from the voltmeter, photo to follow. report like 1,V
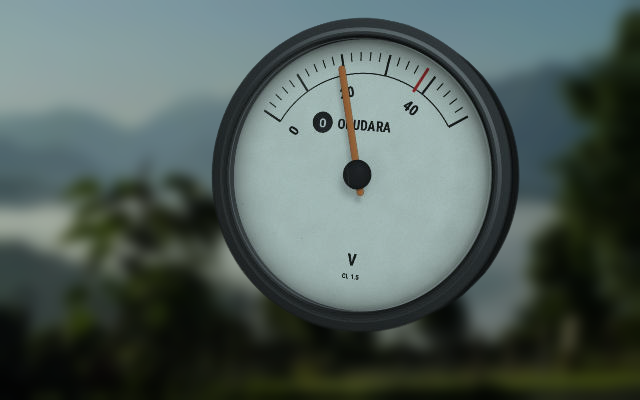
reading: 20,V
